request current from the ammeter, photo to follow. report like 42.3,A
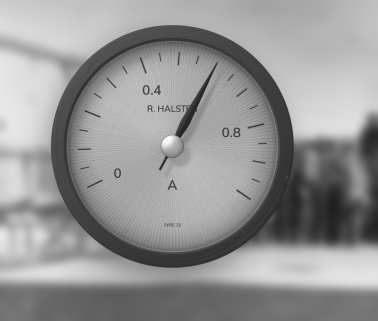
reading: 0.6,A
